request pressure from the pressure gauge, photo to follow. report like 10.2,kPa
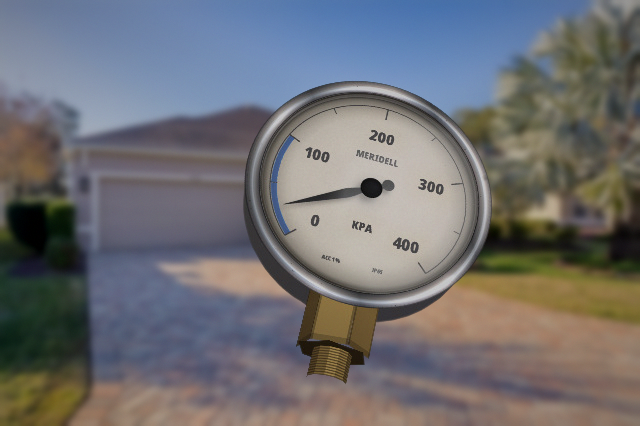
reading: 25,kPa
